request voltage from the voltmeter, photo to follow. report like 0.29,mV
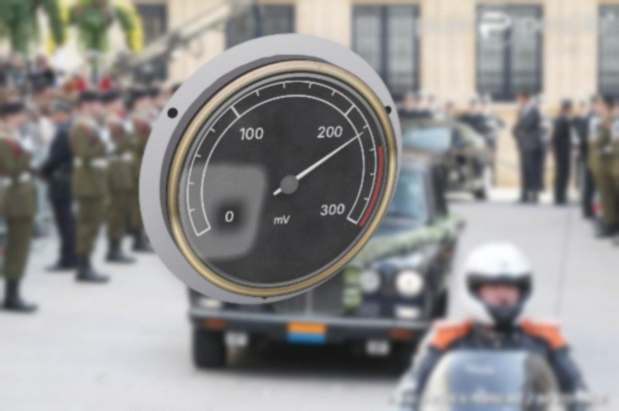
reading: 220,mV
